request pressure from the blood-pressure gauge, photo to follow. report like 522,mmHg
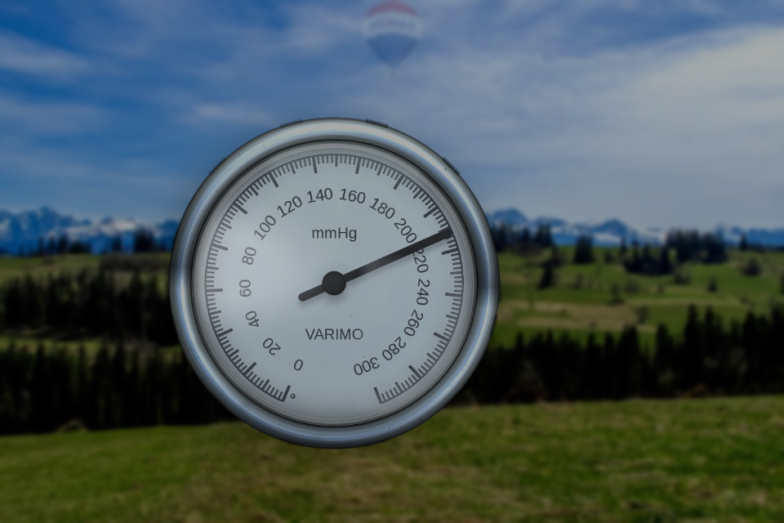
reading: 212,mmHg
